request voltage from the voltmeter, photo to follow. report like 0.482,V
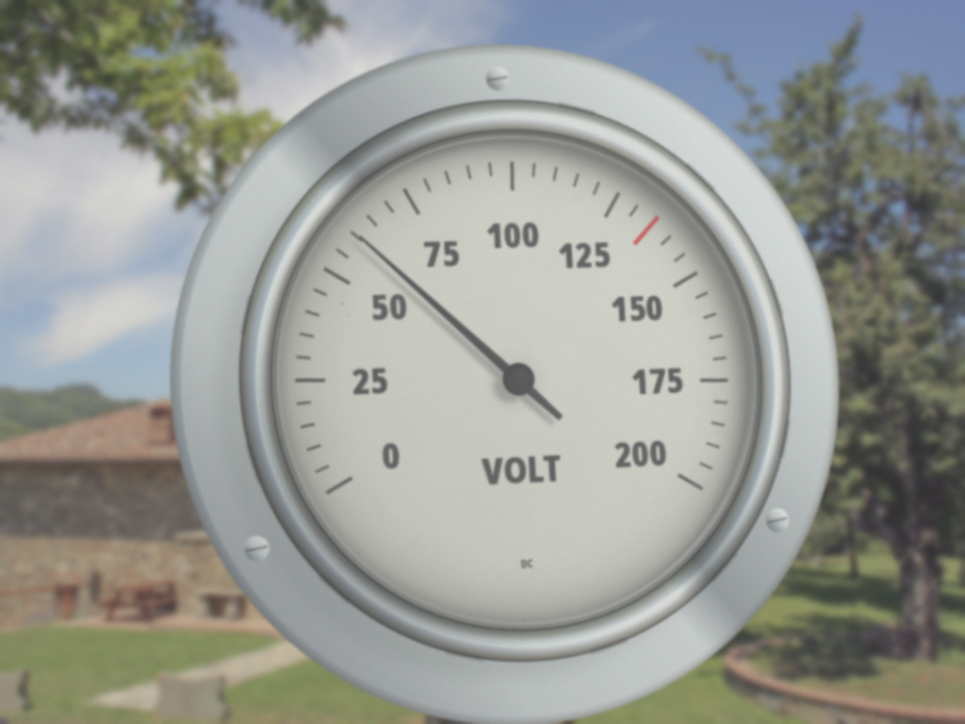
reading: 60,V
